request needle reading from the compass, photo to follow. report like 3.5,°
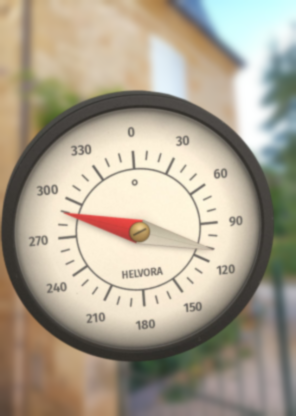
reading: 290,°
